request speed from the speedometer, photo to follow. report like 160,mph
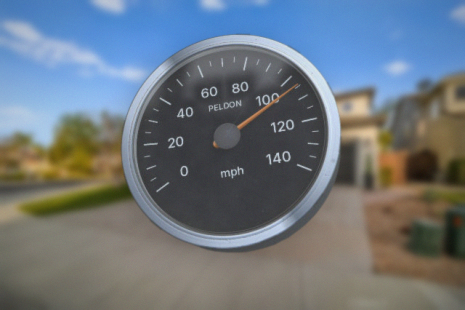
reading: 105,mph
